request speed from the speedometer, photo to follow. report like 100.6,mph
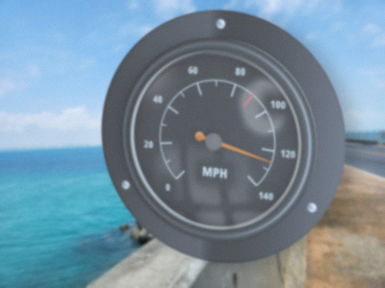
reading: 125,mph
